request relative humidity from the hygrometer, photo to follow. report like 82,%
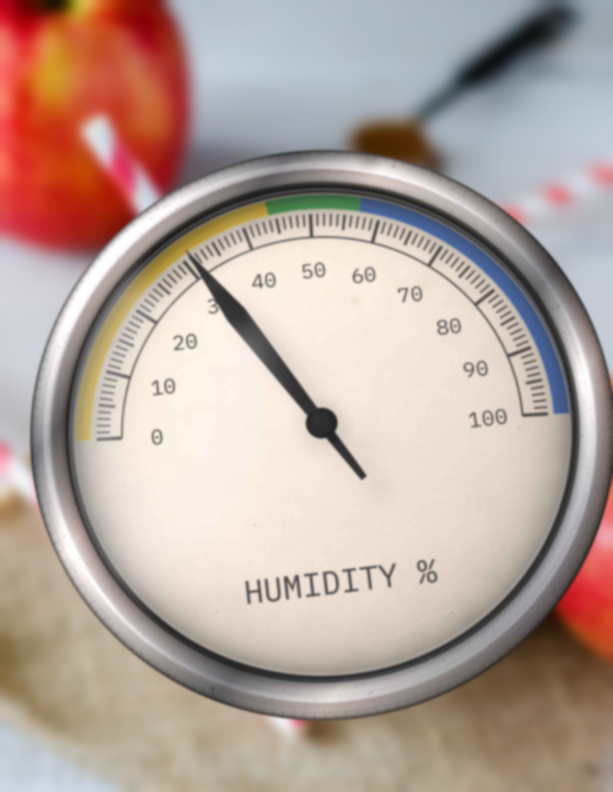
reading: 31,%
